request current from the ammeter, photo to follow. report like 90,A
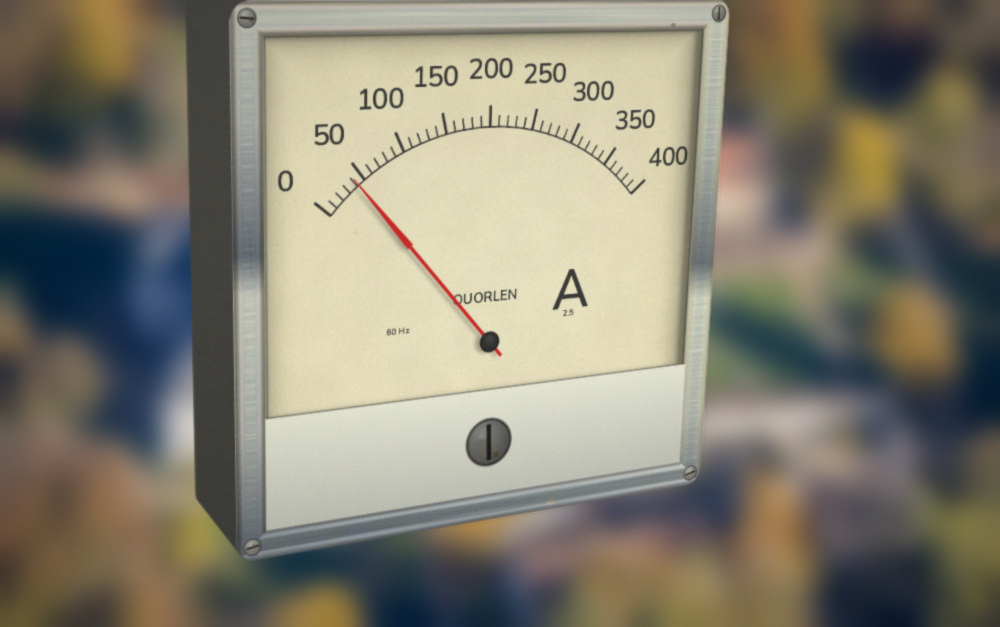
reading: 40,A
